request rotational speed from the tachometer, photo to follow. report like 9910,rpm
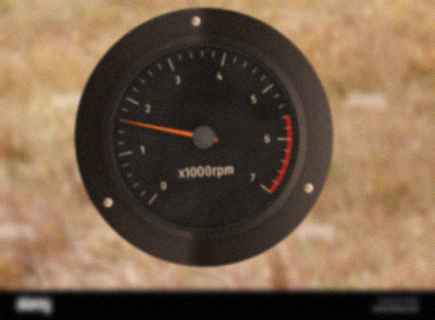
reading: 1600,rpm
